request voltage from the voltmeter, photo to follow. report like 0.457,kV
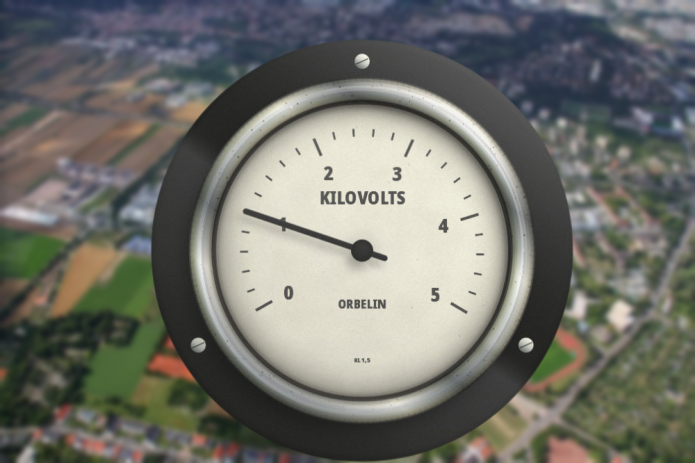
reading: 1,kV
